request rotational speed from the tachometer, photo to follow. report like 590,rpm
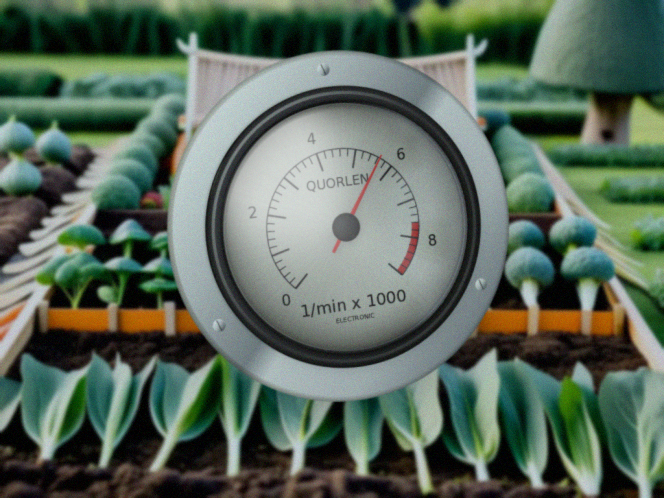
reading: 5600,rpm
